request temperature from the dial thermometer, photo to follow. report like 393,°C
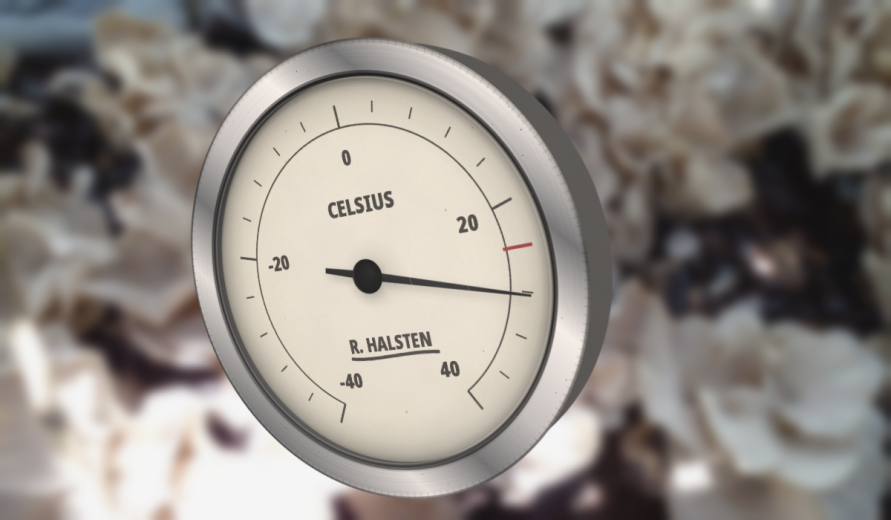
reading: 28,°C
